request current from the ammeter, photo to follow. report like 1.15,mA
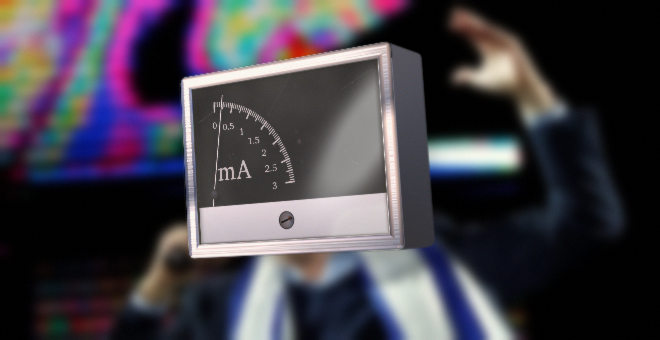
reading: 0.25,mA
